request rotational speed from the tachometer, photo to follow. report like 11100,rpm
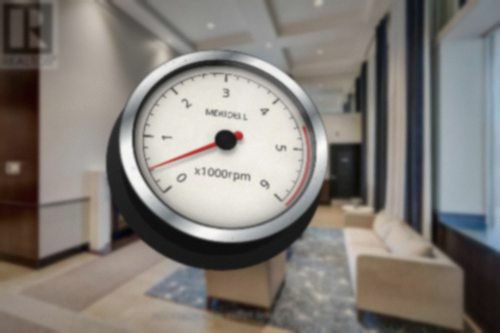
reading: 400,rpm
